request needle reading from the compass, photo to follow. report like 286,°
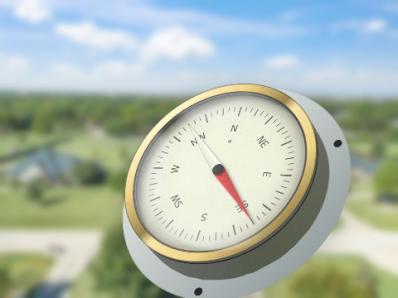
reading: 135,°
